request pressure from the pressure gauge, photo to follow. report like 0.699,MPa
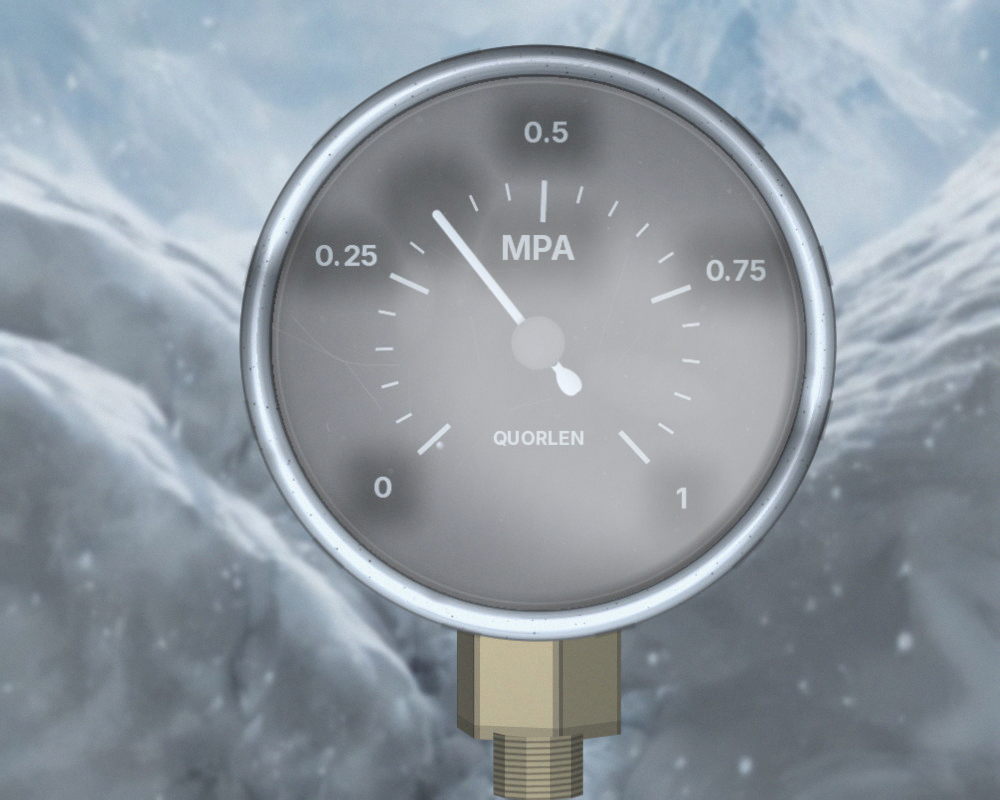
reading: 0.35,MPa
